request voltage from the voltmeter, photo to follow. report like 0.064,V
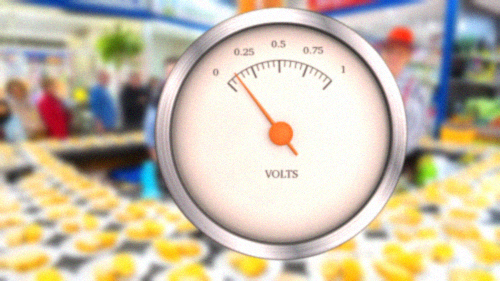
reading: 0.1,V
